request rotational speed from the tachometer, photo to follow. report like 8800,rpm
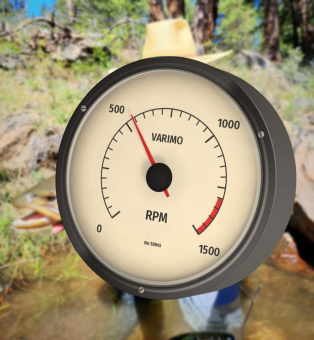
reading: 550,rpm
